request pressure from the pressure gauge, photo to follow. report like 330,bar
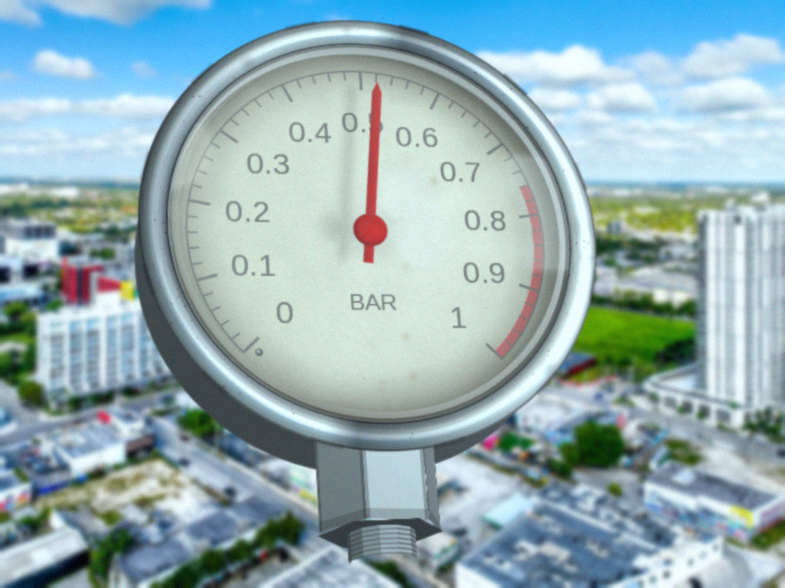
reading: 0.52,bar
